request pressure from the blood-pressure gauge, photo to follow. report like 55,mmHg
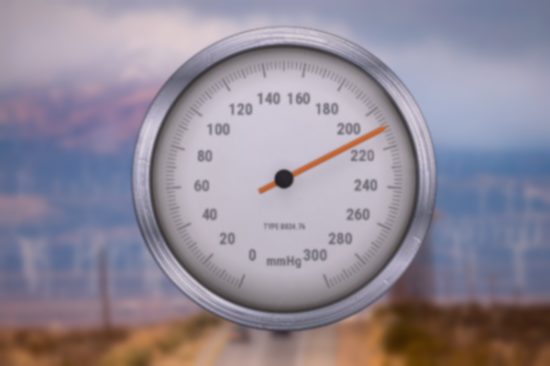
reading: 210,mmHg
